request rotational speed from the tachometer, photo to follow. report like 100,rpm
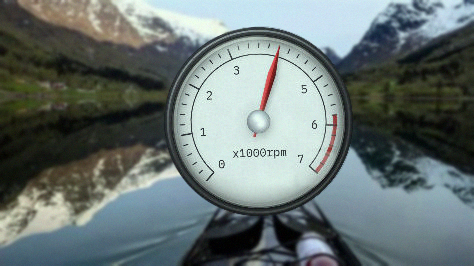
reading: 4000,rpm
